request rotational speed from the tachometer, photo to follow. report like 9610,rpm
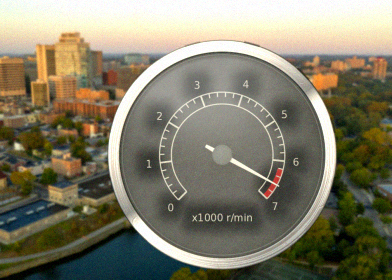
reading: 6600,rpm
